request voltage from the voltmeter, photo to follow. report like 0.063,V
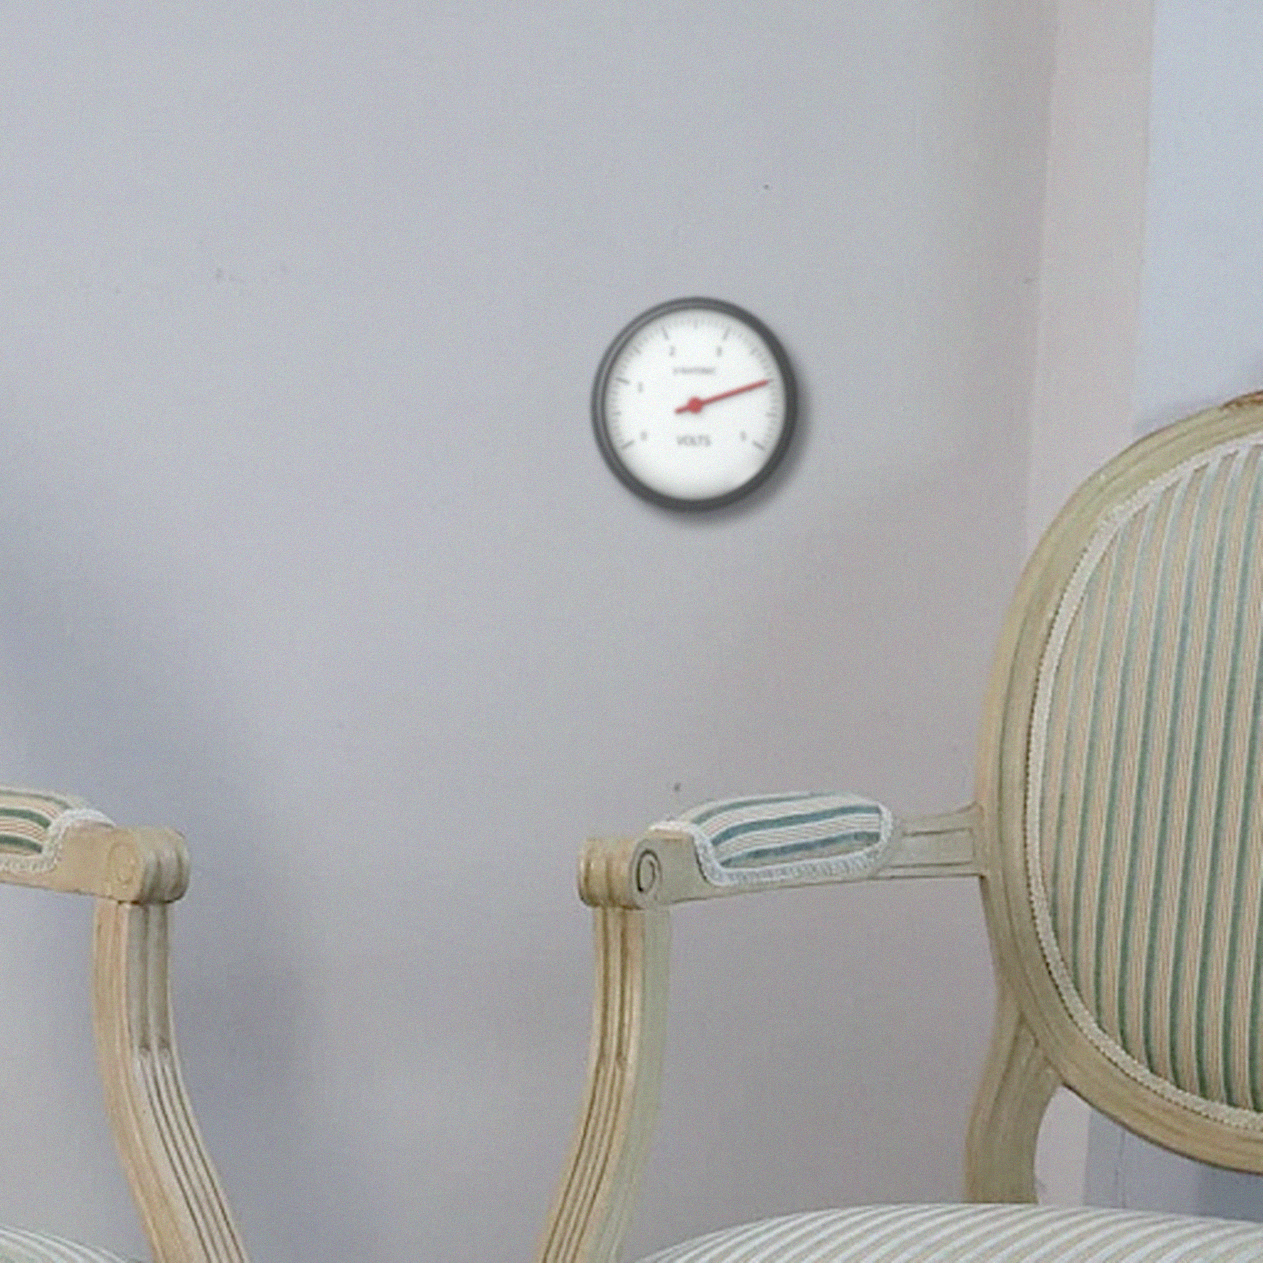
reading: 4,V
